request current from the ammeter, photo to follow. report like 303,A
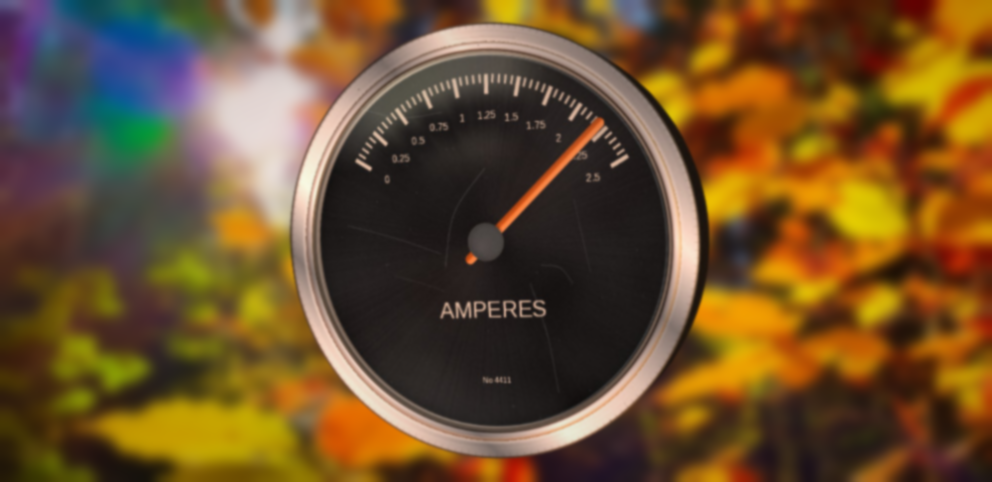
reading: 2.2,A
